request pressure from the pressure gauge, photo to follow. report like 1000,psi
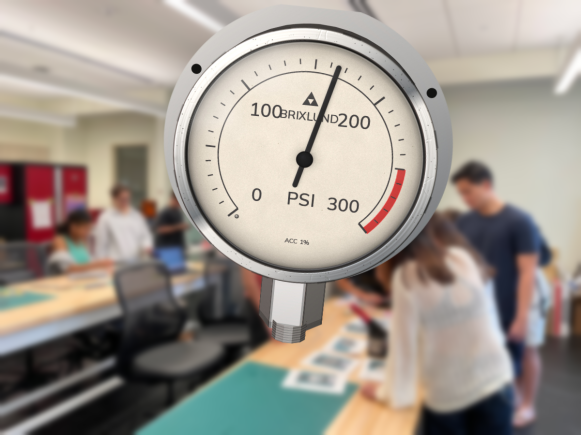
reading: 165,psi
